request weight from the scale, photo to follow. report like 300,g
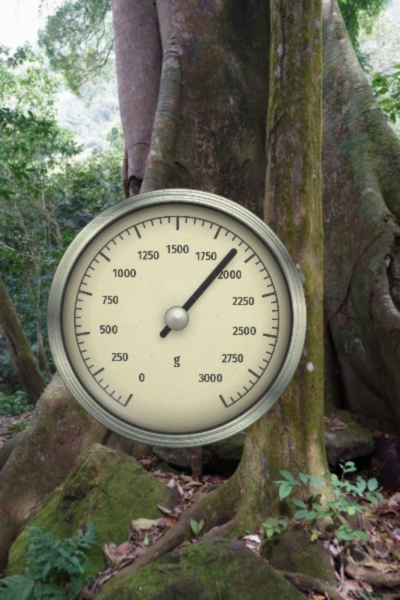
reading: 1900,g
